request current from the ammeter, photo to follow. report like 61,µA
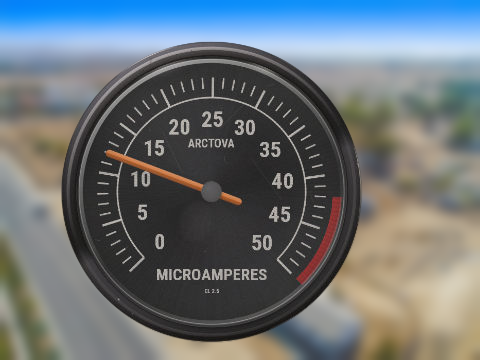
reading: 12,µA
